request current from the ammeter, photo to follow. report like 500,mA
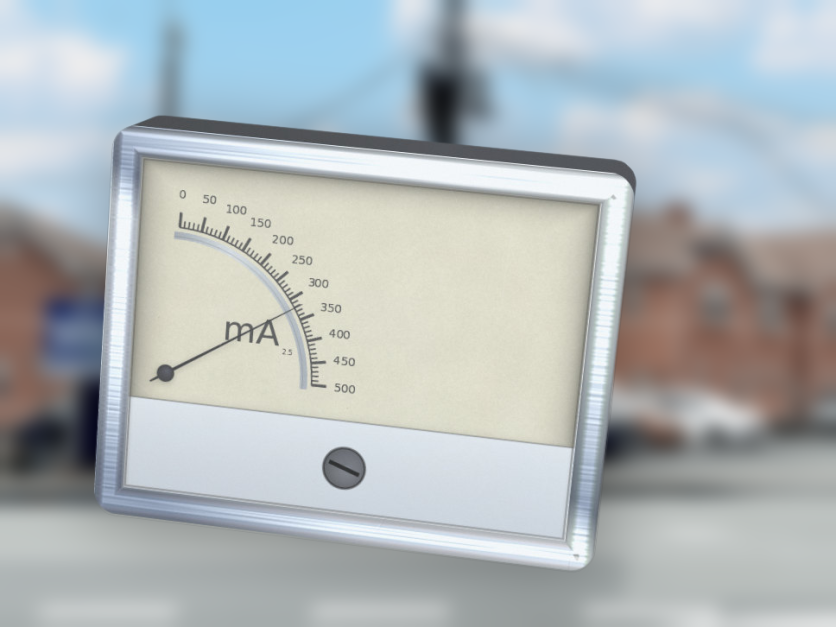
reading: 320,mA
